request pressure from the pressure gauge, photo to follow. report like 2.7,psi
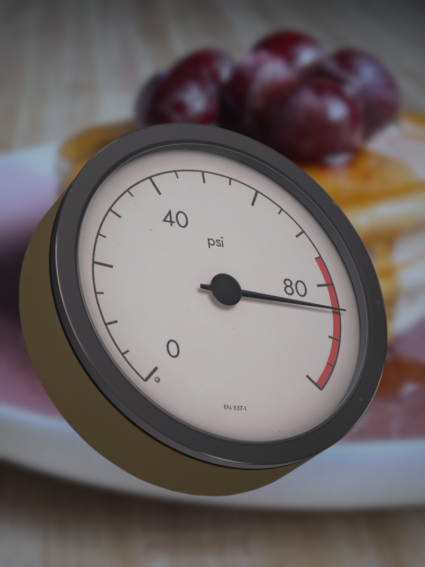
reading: 85,psi
